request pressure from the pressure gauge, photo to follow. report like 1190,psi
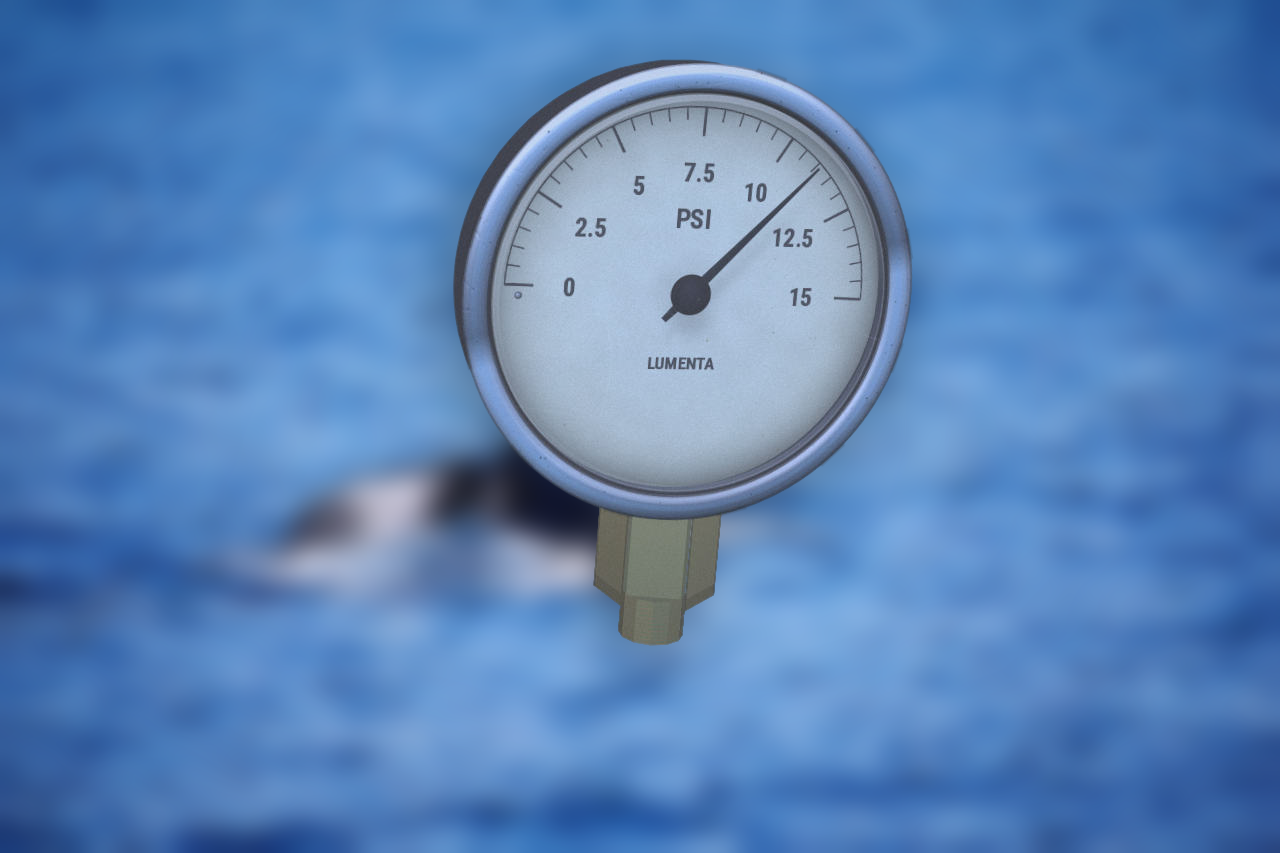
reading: 11,psi
